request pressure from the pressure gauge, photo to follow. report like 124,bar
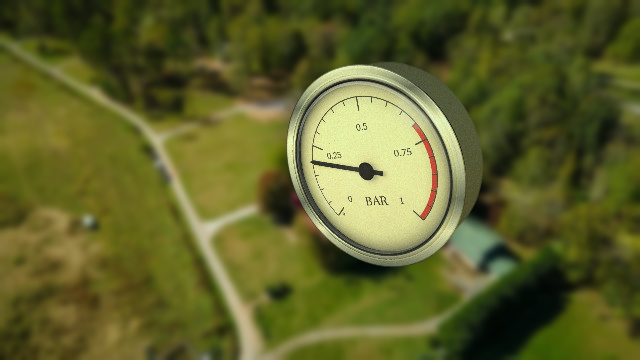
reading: 0.2,bar
